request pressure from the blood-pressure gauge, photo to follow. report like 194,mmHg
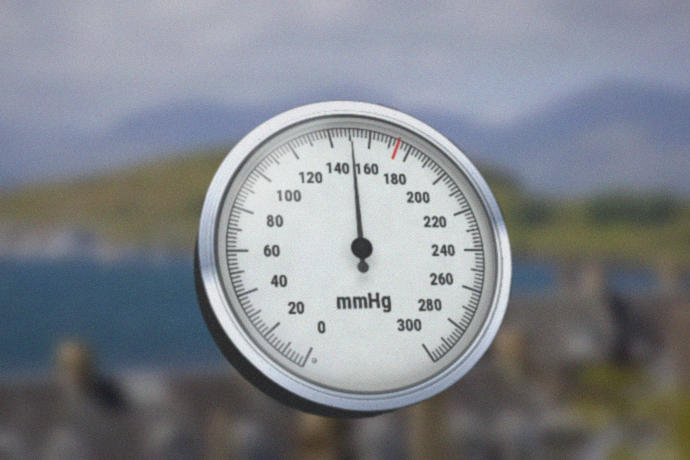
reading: 150,mmHg
